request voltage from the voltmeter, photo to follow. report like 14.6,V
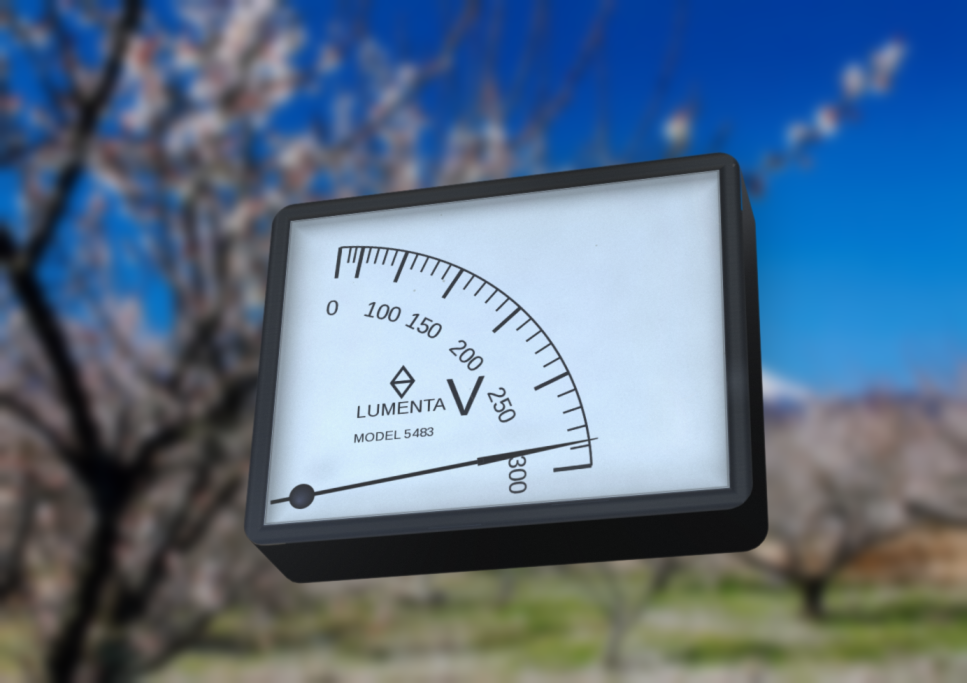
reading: 290,V
